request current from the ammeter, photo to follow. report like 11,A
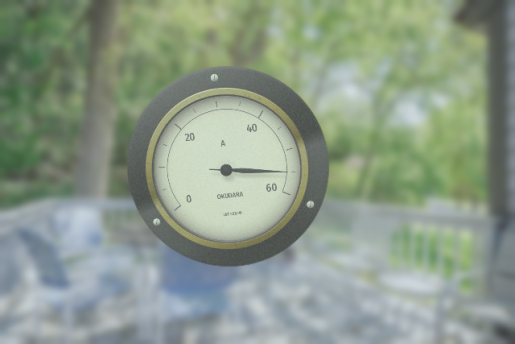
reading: 55,A
